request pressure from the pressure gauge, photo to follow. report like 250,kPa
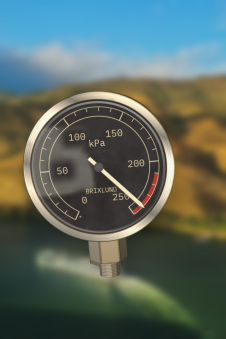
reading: 240,kPa
